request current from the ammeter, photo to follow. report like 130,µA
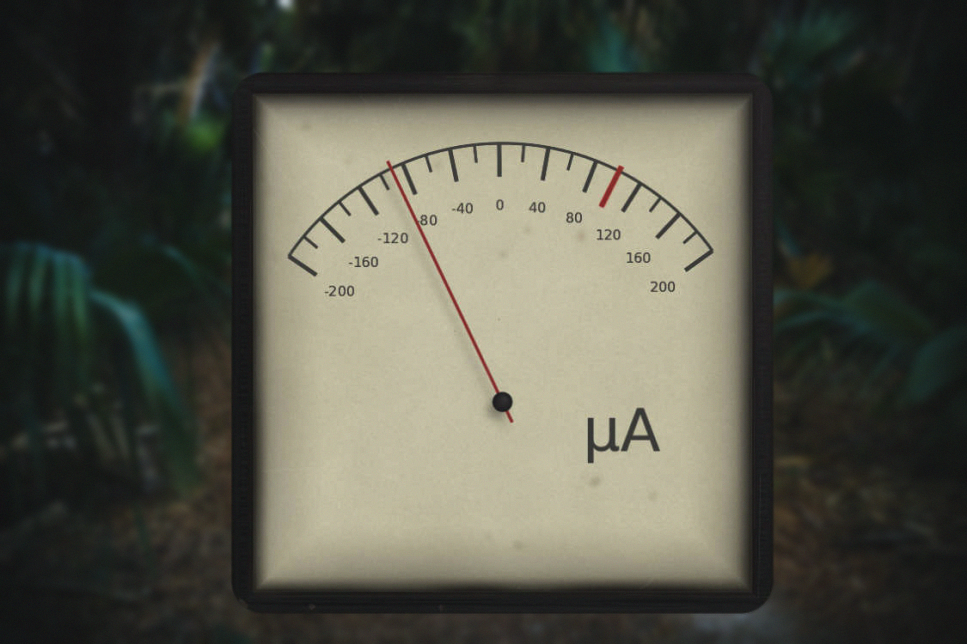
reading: -90,µA
